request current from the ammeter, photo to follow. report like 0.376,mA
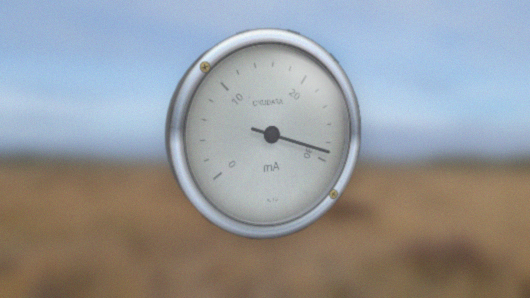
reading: 29,mA
